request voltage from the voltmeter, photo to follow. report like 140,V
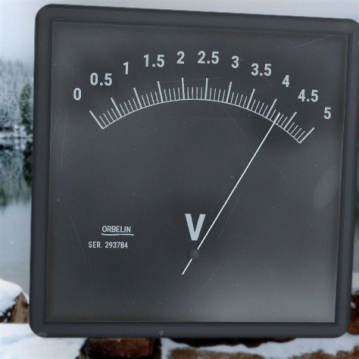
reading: 4.2,V
